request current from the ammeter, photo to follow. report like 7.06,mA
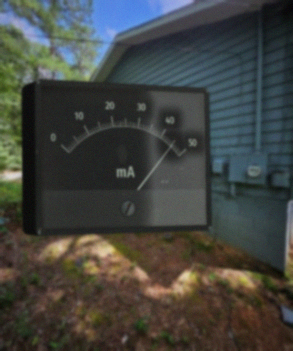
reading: 45,mA
